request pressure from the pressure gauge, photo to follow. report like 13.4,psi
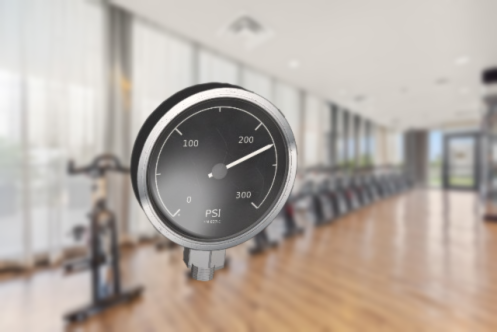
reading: 225,psi
